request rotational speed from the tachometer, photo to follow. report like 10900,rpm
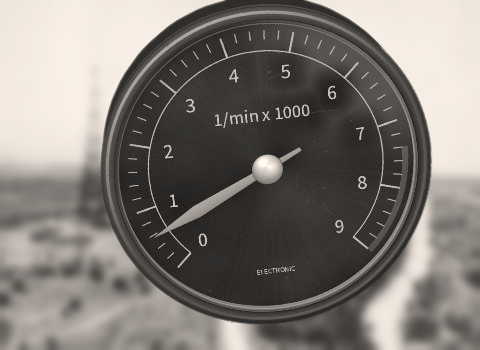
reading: 600,rpm
